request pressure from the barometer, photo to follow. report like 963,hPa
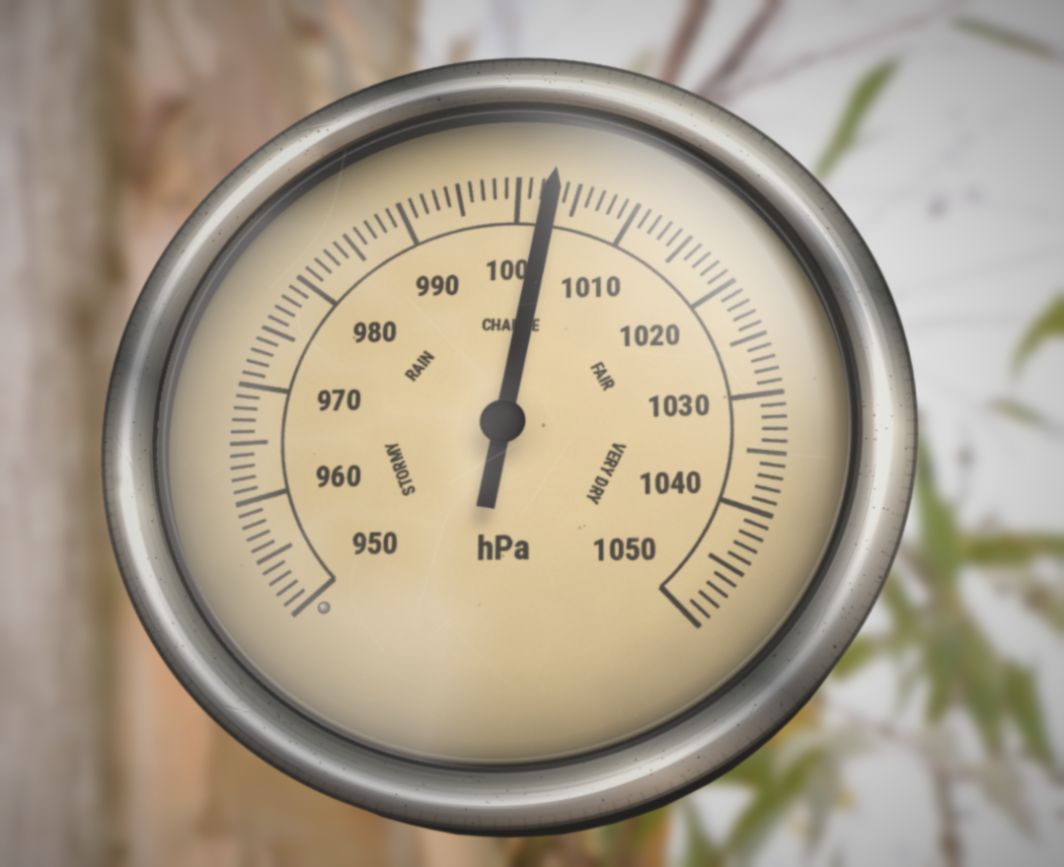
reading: 1003,hPa
